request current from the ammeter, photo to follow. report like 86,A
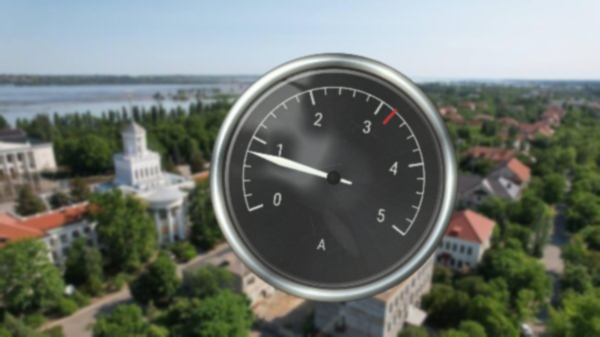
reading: 0.8,A
